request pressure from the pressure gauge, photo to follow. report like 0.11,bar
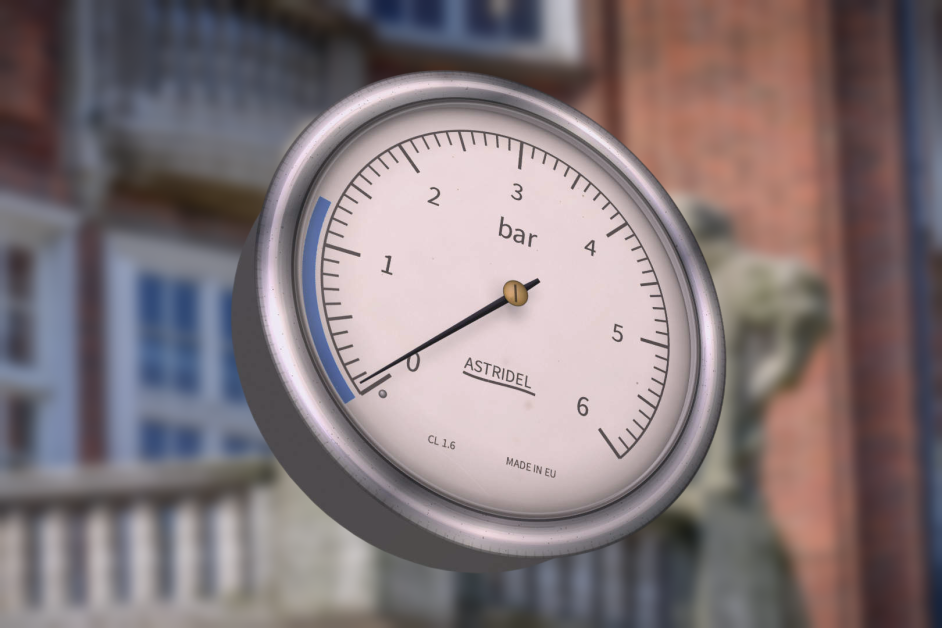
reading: 0.05,bar
